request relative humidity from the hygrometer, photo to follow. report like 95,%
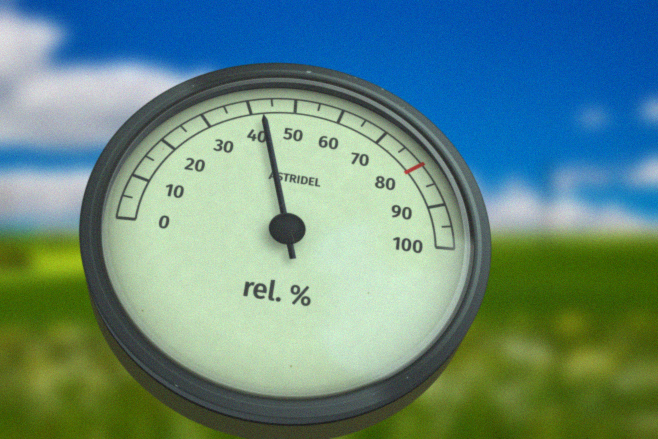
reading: 42.5,%
